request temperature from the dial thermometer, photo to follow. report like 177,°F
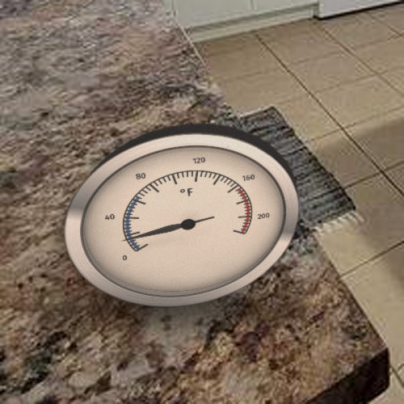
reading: 20,°F
